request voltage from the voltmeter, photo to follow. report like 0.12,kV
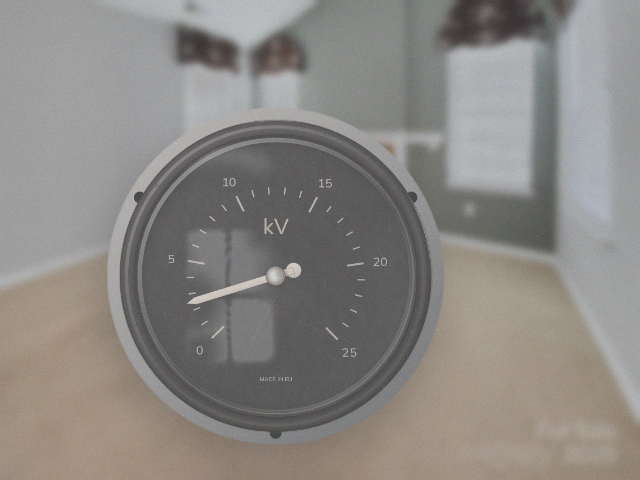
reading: 2.5,kV
